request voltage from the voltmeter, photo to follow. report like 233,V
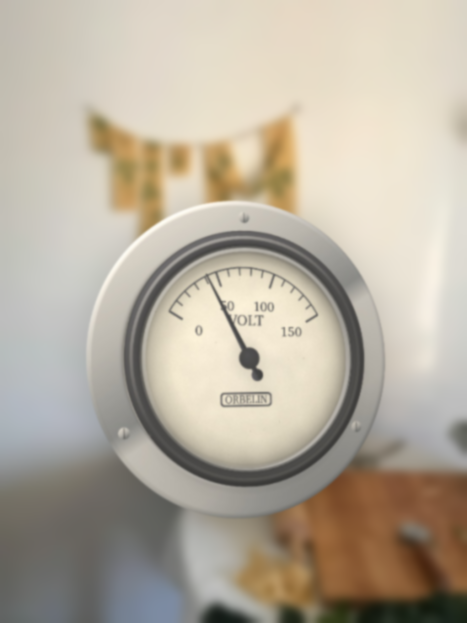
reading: 40,V
